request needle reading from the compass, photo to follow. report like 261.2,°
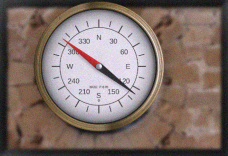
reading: 307.5,°
